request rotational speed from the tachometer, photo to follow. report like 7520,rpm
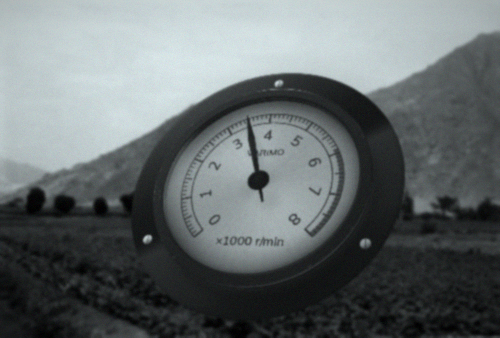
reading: 3500,rpm
